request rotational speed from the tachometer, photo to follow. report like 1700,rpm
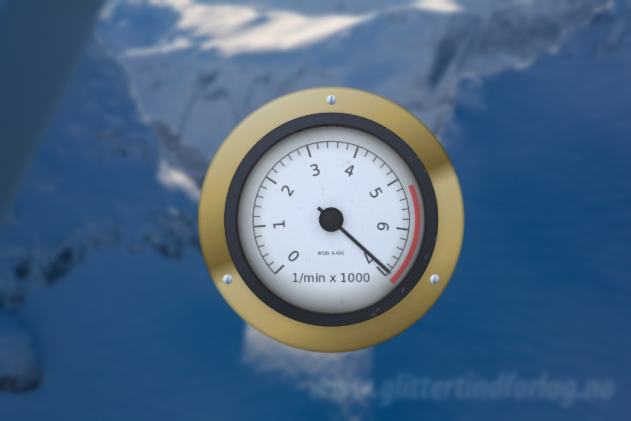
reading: 6900,rpm
